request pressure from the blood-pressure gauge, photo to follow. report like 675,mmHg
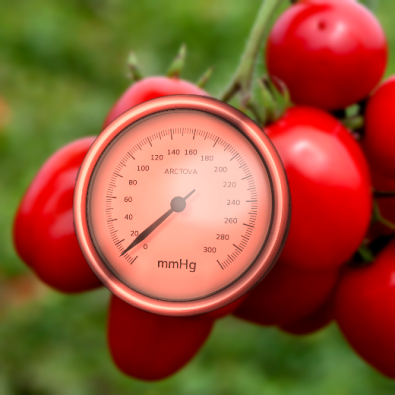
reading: 10,mmHg
